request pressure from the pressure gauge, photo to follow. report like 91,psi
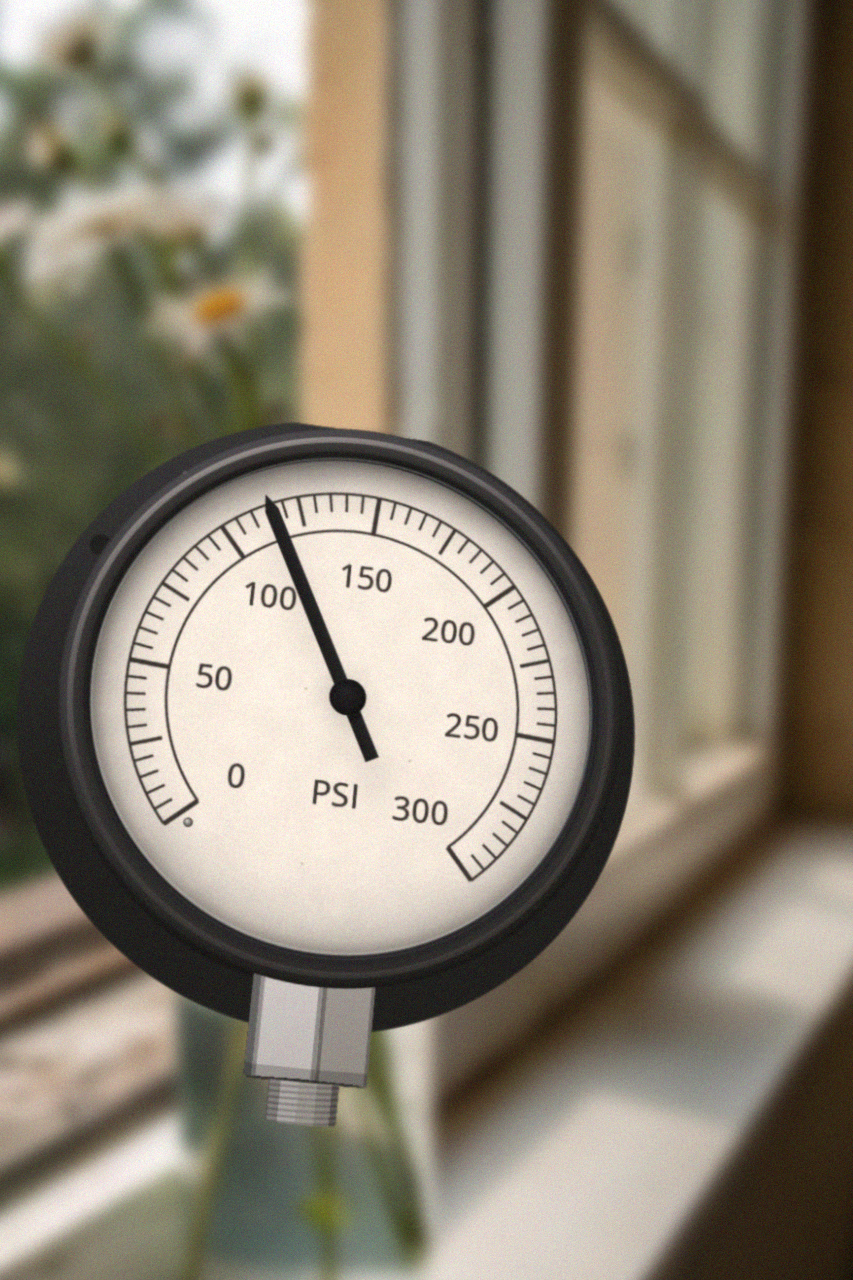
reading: 115,psi
